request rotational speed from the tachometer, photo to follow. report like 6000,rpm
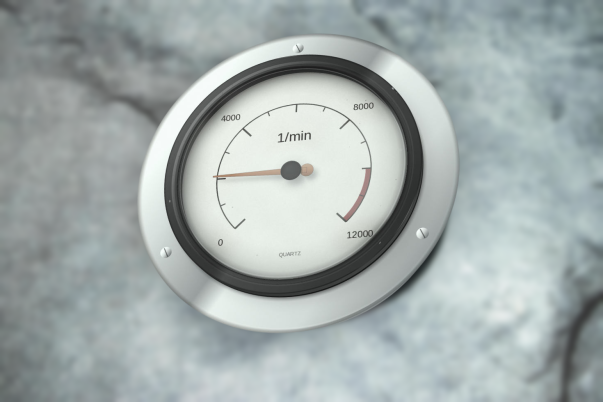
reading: 2000,rpm
